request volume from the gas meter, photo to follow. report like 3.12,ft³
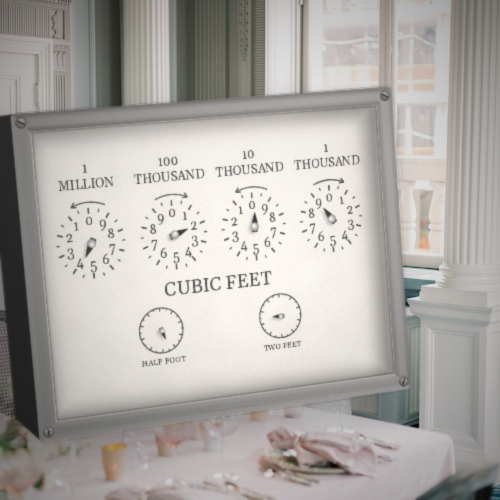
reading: 419900,ft³
